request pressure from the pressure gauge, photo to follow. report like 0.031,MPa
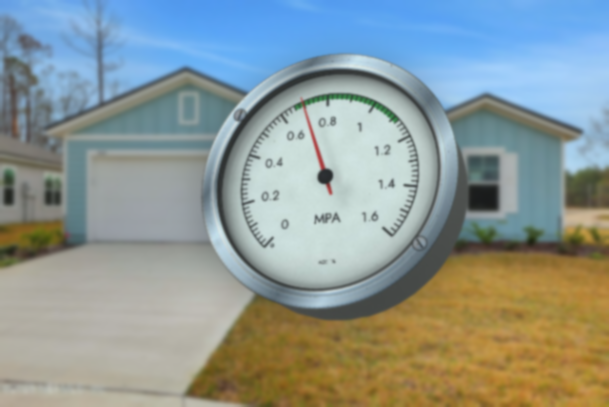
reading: 0.7,MPa
